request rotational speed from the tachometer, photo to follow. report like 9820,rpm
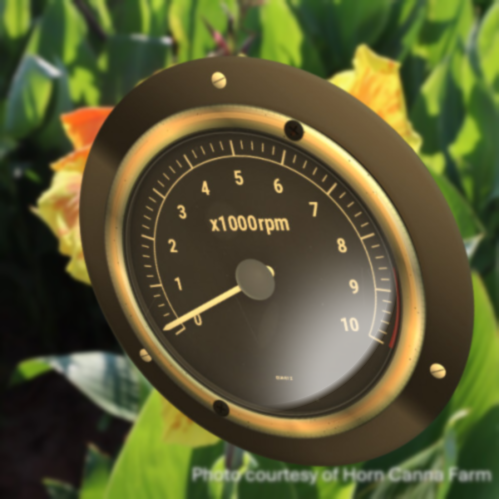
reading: 200,rpm
